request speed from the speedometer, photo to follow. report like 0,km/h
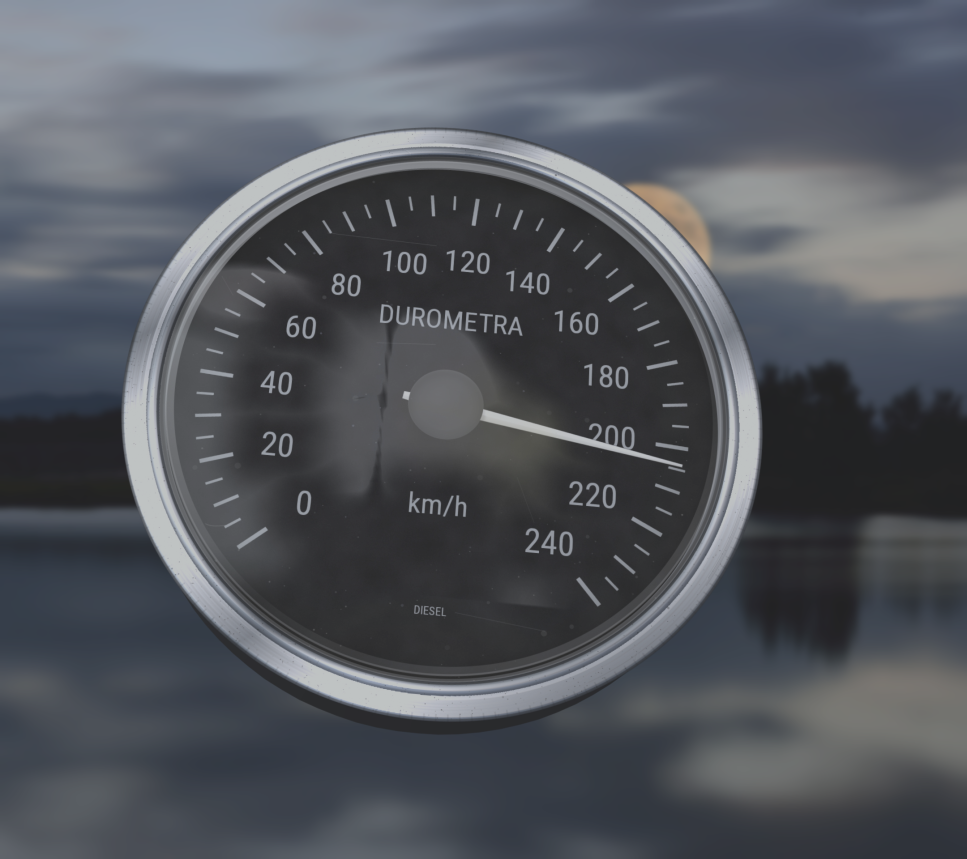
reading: 205,km/h
